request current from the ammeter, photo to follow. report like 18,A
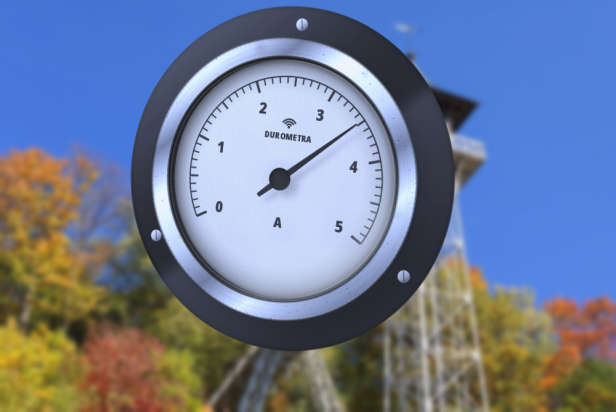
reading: 3.5,A
